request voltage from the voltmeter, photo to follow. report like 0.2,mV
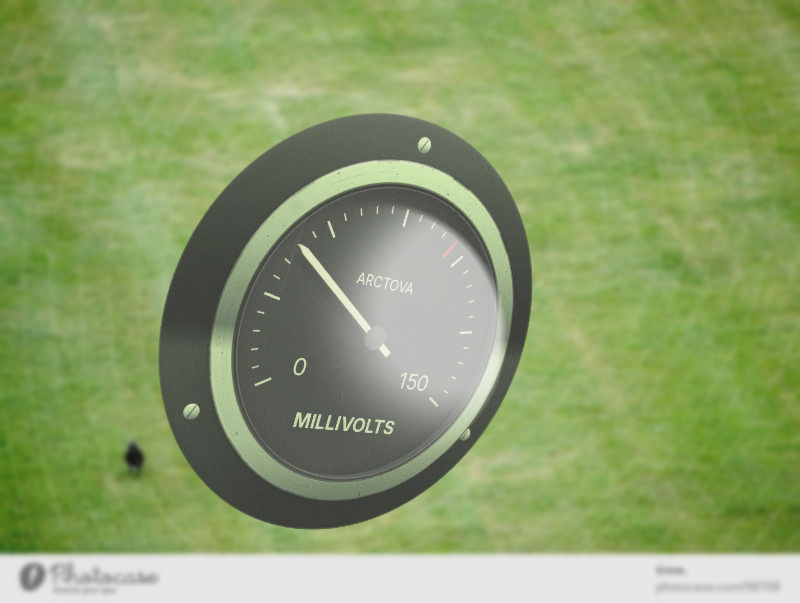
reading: 40,mV
